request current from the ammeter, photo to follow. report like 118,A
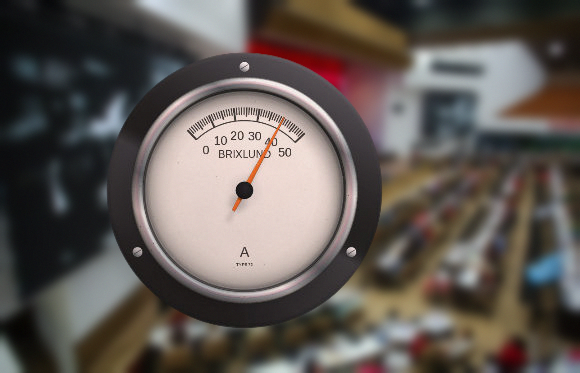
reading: 40,A
